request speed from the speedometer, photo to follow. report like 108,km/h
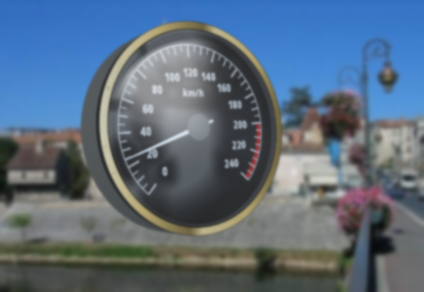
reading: 25,km/h
